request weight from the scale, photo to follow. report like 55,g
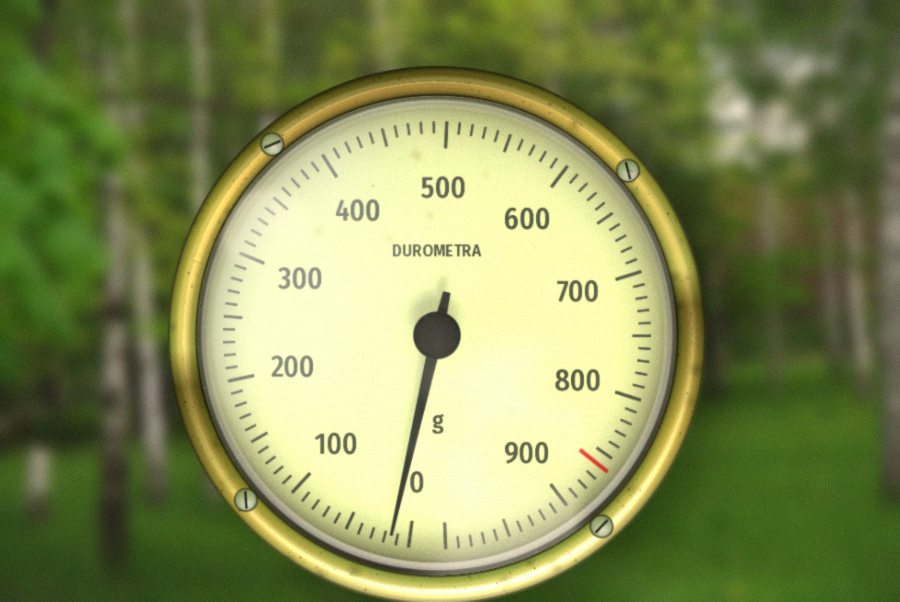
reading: 15,g
